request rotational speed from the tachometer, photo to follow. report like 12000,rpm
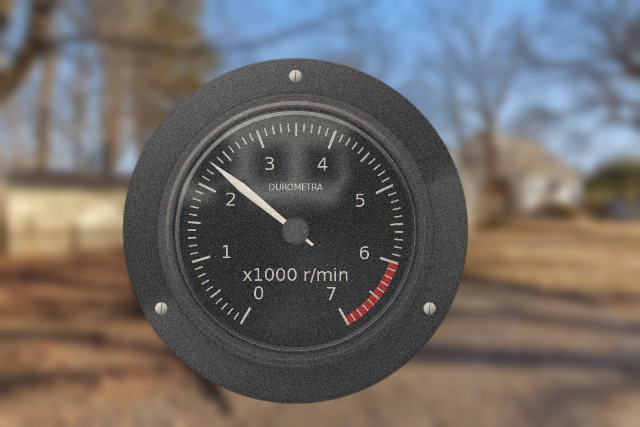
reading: 2300,rpm
